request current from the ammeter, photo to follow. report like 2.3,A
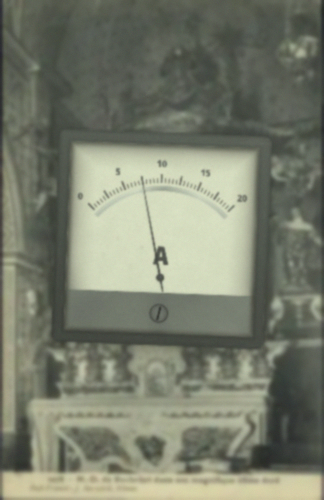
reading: 7.5,A
